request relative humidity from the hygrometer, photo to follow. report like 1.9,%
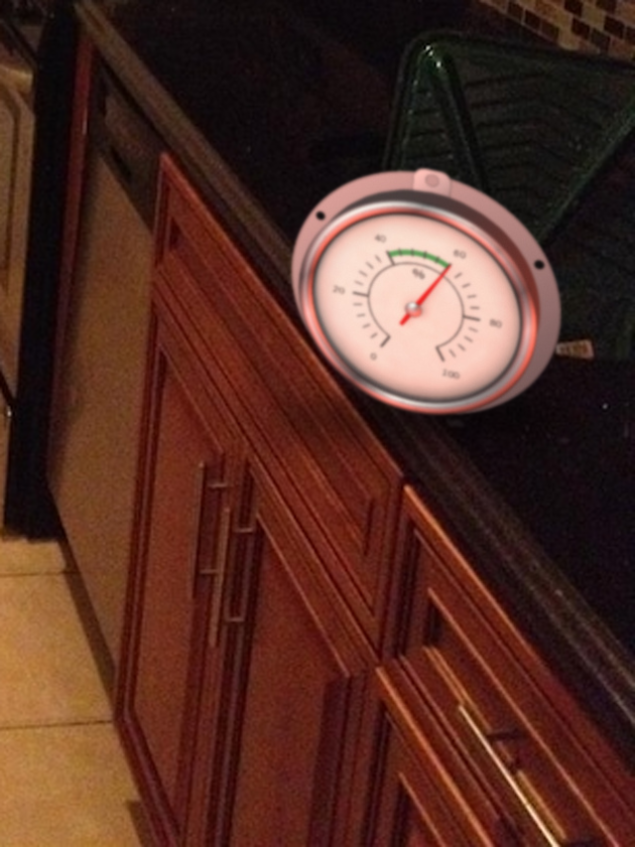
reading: 60,%
